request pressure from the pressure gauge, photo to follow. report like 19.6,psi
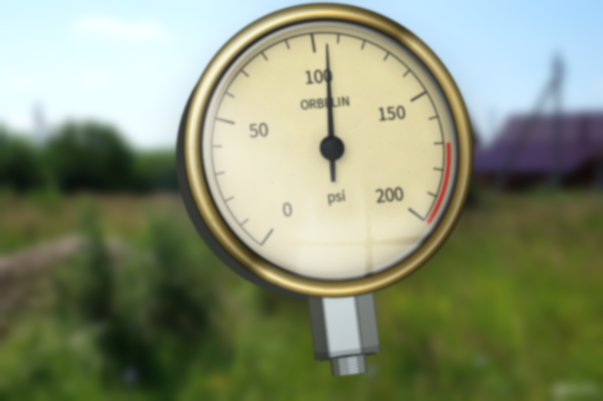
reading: 105,psi
